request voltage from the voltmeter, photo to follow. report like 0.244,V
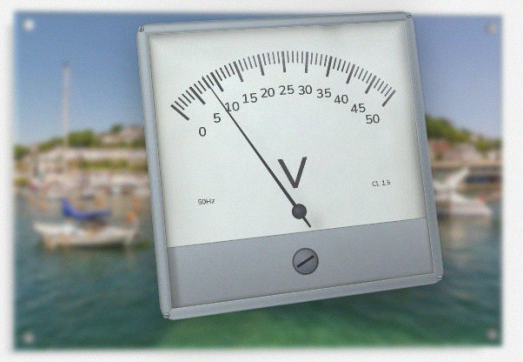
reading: 8,V
